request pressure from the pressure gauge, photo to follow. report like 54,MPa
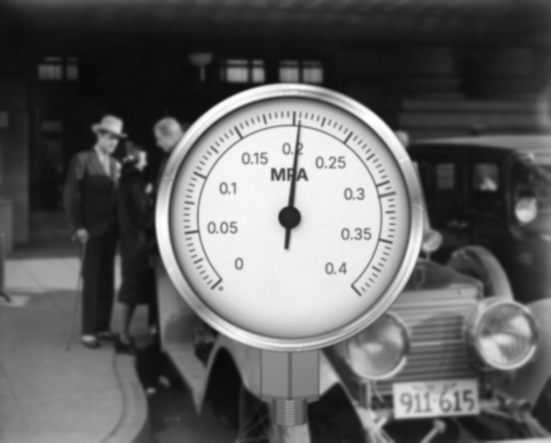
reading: 0.205,MPa
